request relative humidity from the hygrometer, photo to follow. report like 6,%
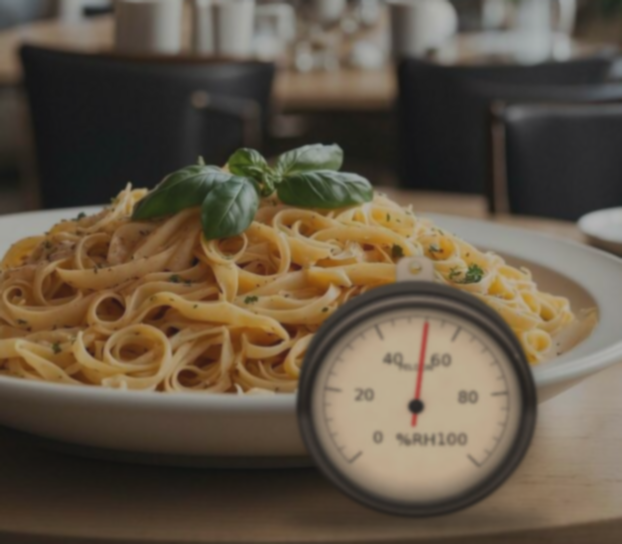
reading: 52,%
